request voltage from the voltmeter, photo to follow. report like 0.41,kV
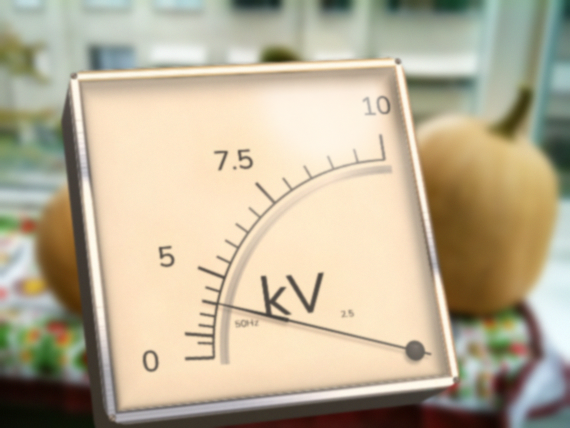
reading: 4,kV
